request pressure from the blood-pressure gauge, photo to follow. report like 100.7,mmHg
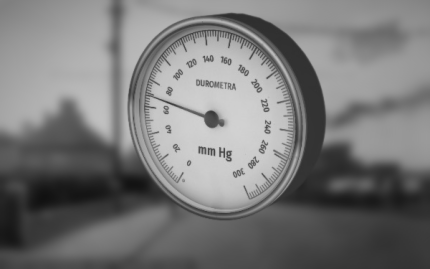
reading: 70,mmHg
